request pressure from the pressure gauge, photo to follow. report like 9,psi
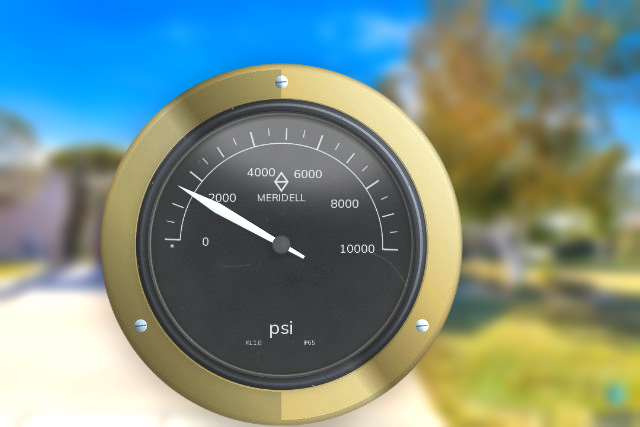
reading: 1500,psi
